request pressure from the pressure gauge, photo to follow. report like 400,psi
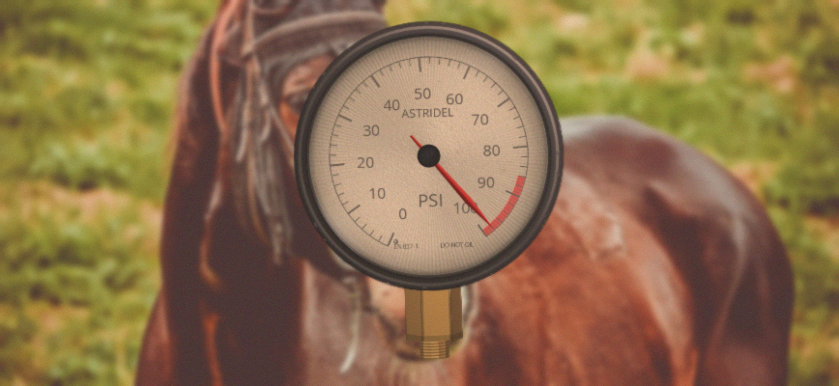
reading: 98,psi
